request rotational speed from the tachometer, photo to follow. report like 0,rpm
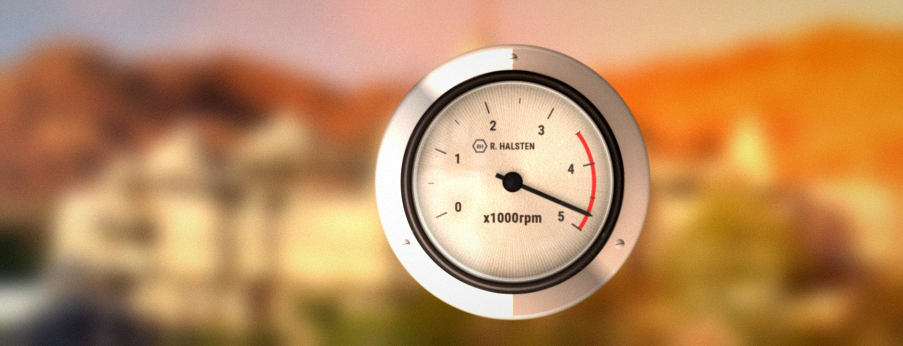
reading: 4750,rpm
